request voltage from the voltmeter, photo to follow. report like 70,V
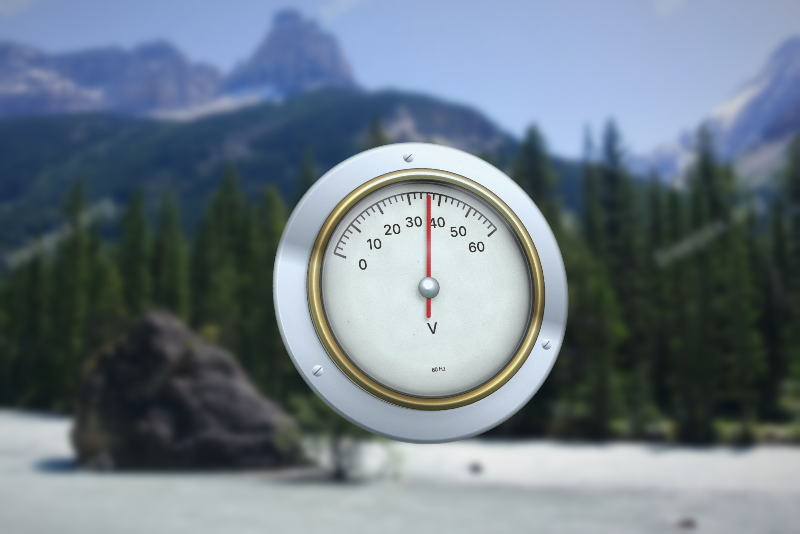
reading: 36,V
